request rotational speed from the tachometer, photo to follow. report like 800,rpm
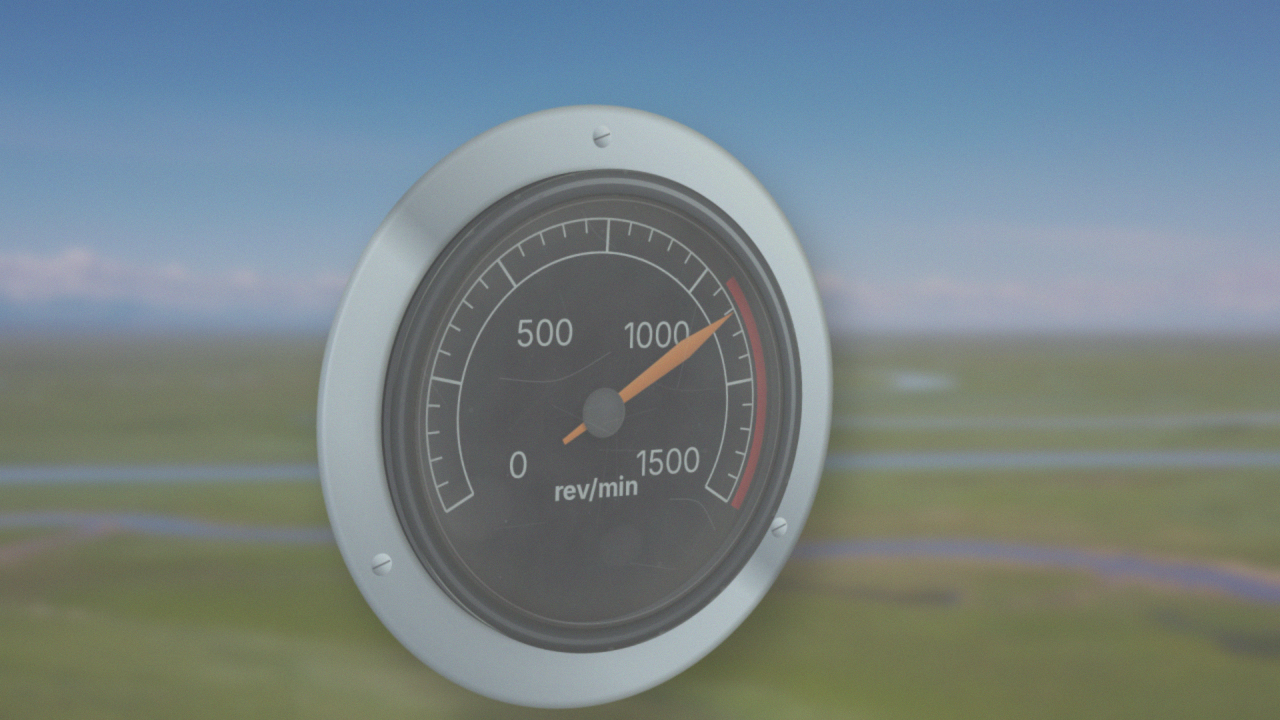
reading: 1100,rpm
